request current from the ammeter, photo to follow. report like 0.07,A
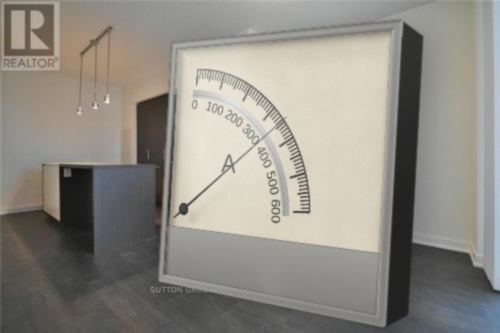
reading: 350,A
